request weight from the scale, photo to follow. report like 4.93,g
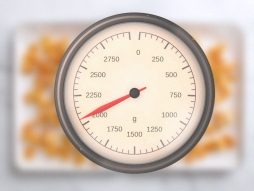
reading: 2050,g
